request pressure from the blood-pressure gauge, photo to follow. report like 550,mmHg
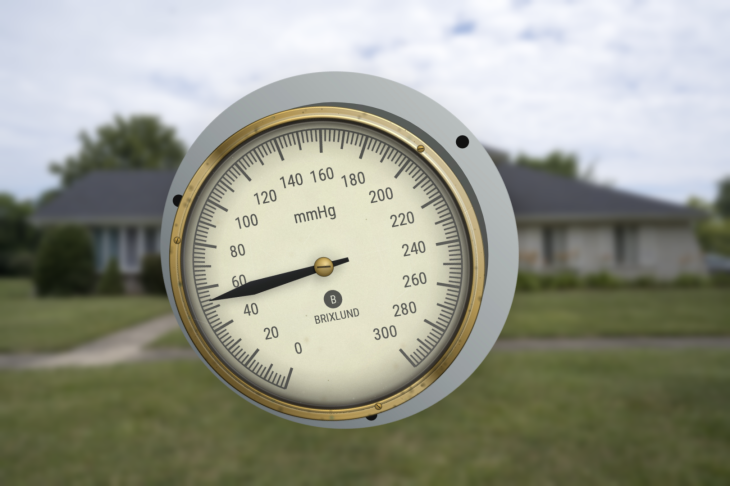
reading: 54,mmHg
